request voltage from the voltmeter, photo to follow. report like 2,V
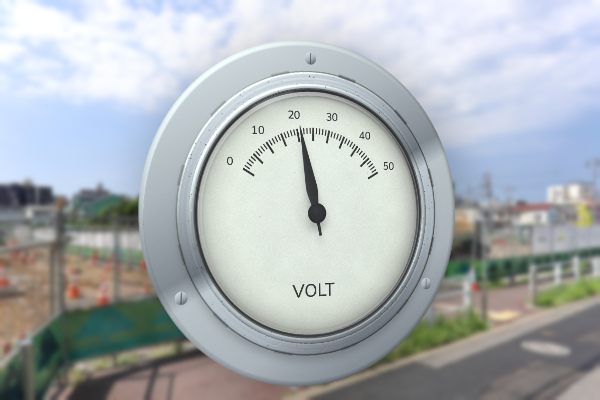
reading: 20,V
